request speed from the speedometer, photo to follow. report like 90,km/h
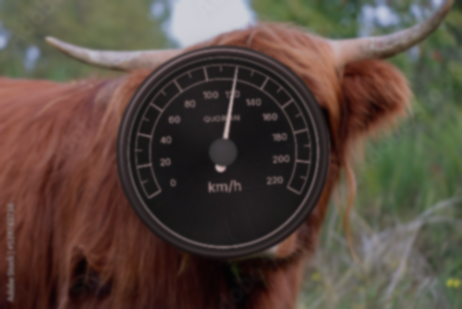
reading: 120,km/h
